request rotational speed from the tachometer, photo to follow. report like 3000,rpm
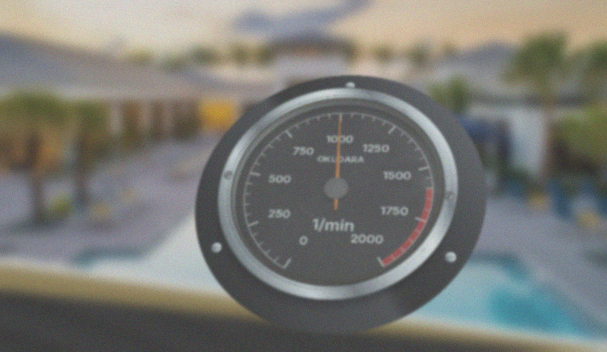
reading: 1000,rpm
